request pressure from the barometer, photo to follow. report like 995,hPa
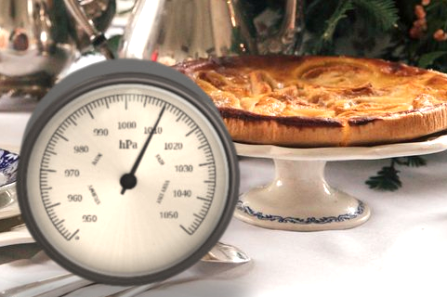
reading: 1010,hPa
